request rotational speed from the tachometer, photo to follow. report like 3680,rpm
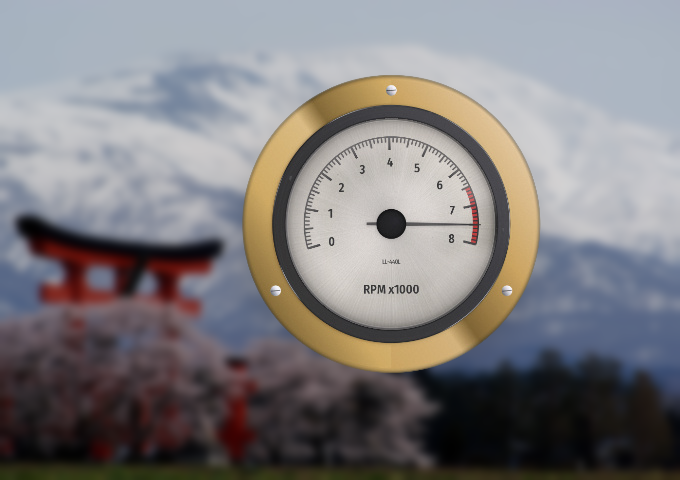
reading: 7500,rpm
